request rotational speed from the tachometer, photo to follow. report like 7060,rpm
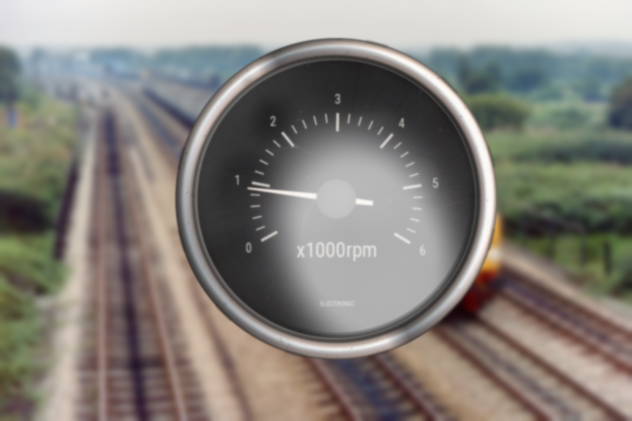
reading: 900,rpm
